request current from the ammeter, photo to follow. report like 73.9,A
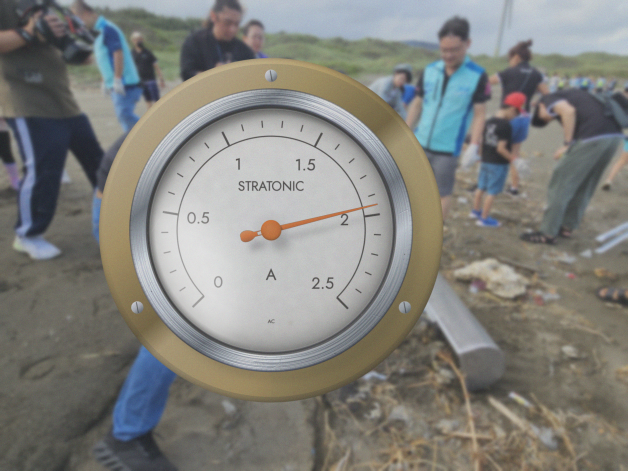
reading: 1.95,A
